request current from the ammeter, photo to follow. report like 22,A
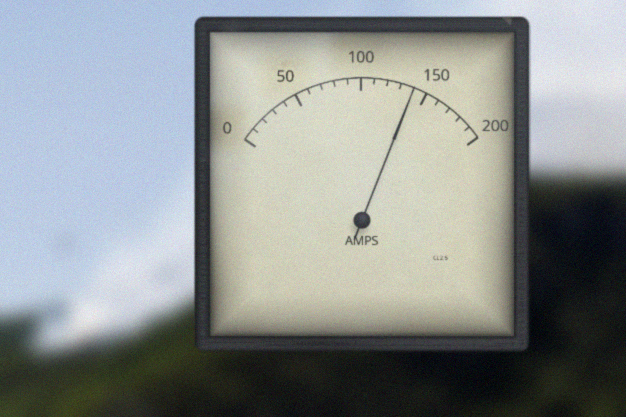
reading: 140,A
